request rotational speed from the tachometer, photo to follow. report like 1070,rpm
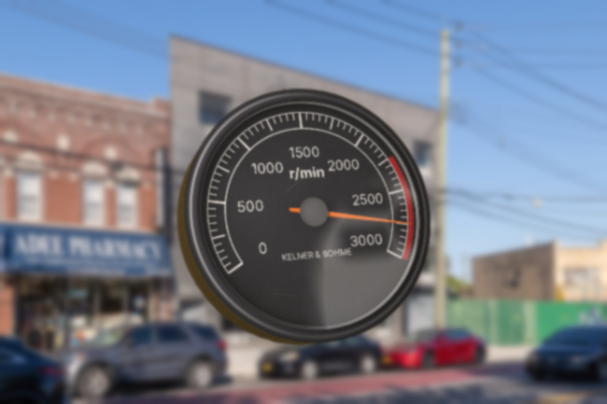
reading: 2750,rpm
